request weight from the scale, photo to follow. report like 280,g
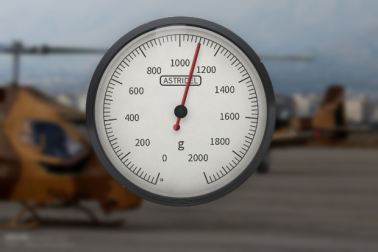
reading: 1100,g
